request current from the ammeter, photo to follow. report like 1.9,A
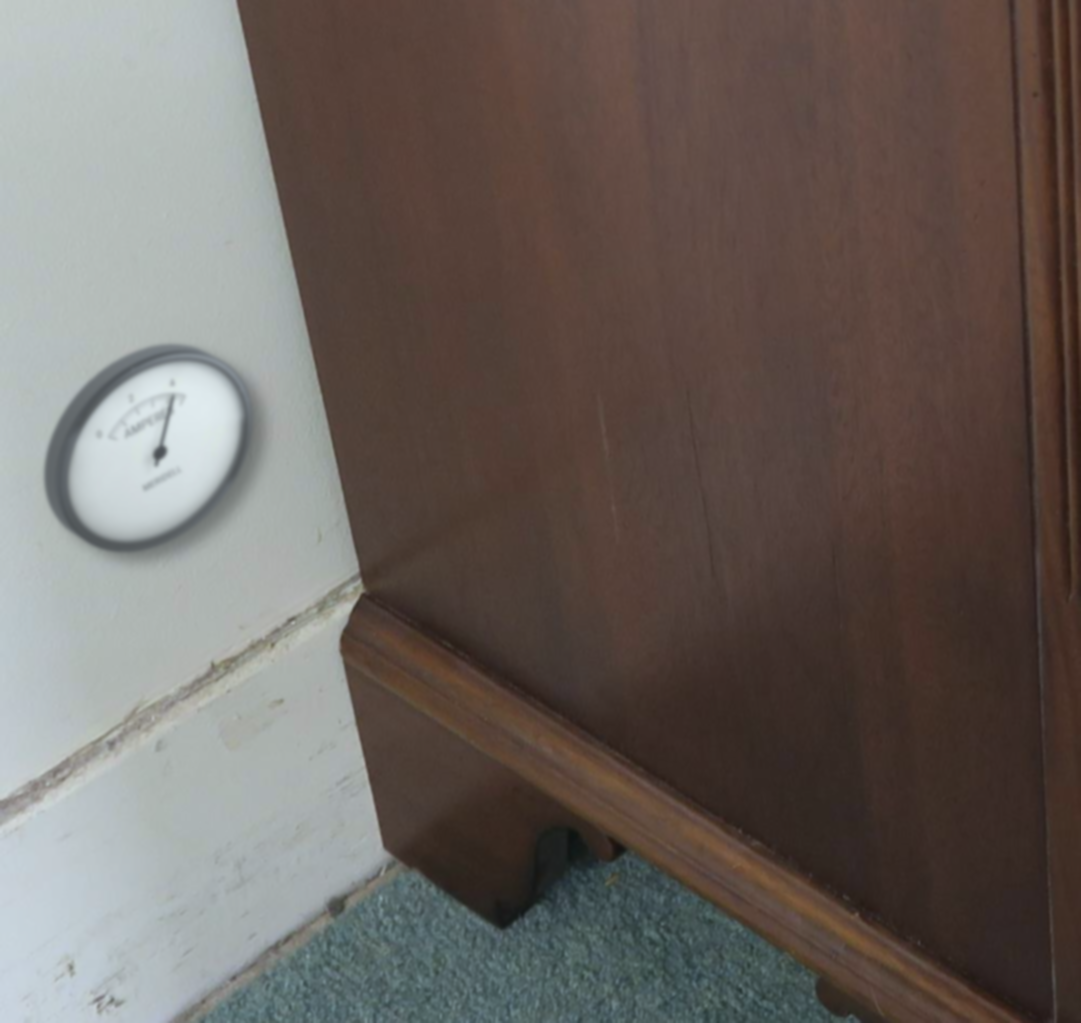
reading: 4,A
